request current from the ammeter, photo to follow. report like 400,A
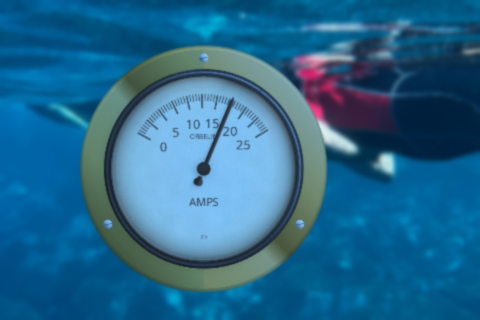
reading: 17.5,A
